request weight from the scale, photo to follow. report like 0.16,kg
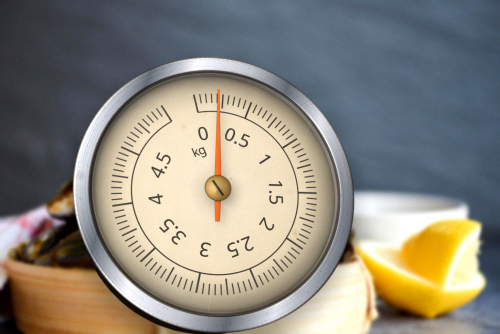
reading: 0.2,kg
